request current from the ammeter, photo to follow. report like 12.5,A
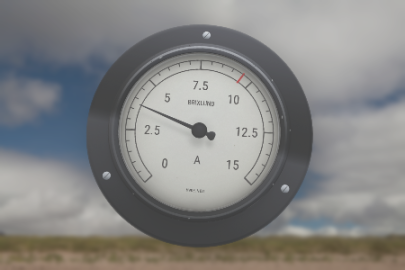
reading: 3.75,A
